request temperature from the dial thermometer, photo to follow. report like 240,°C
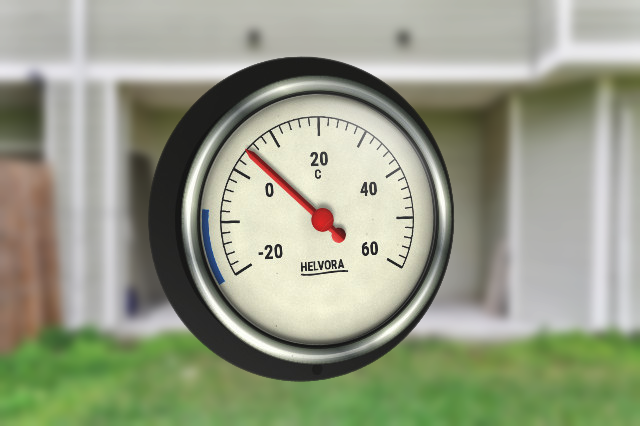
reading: 4,°C
